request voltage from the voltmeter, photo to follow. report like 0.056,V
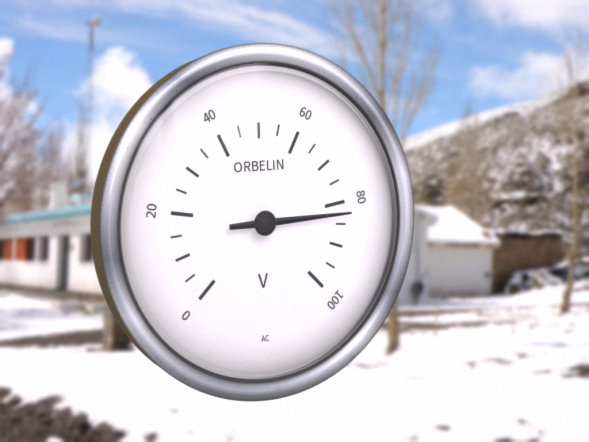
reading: 82.5,V
